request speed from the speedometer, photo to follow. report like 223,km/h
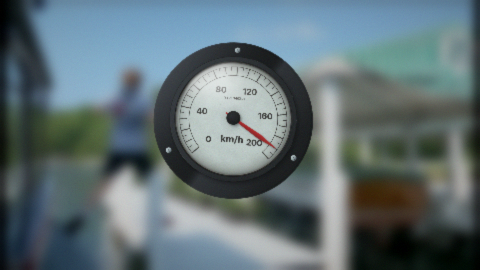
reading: 190,km/h
